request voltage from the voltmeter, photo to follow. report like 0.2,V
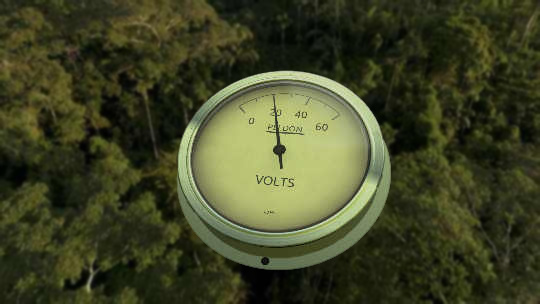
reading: 20,V
